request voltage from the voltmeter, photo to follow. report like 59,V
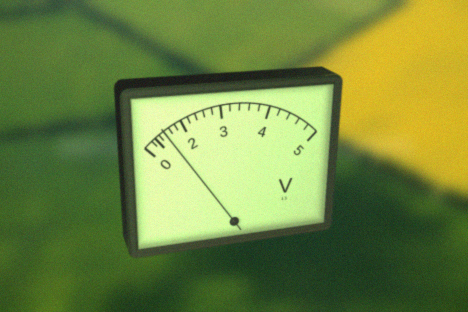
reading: 1.4,V
